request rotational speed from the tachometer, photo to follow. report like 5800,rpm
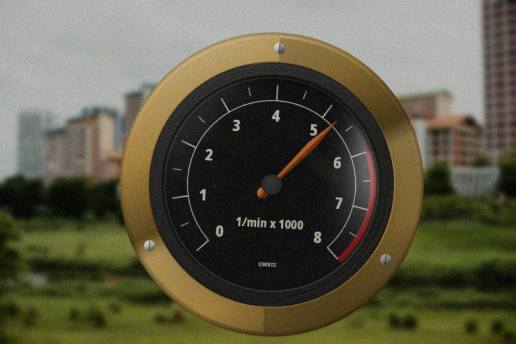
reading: 5250,rpm
